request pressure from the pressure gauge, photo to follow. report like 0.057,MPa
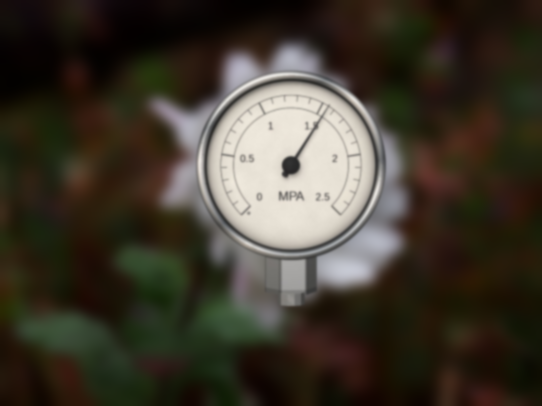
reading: 1.55,MPa
